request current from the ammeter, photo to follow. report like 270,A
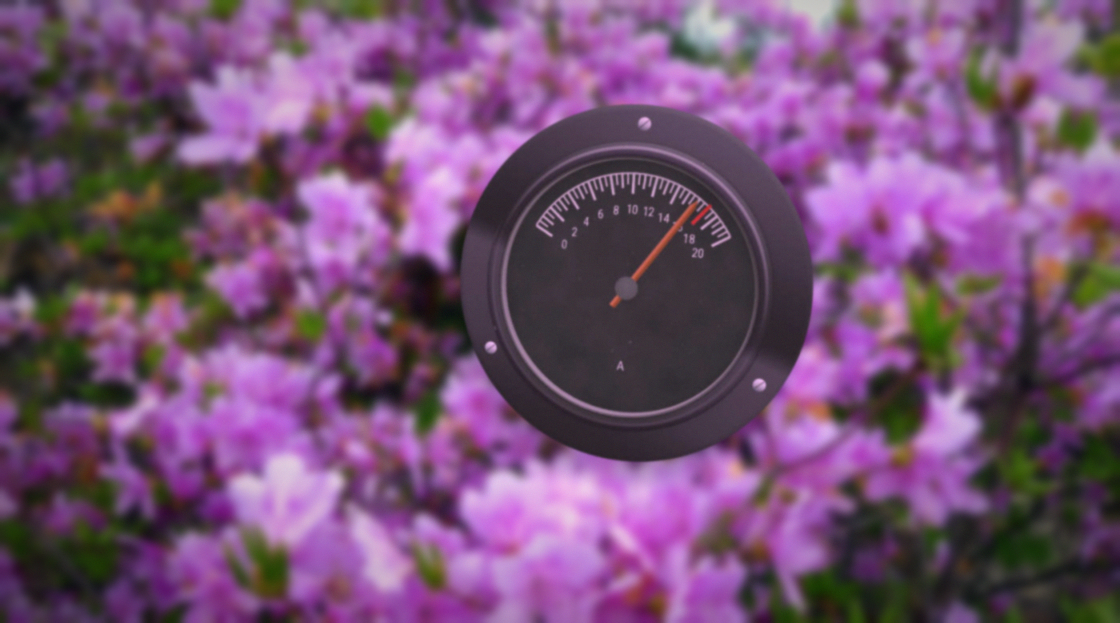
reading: 16,A
